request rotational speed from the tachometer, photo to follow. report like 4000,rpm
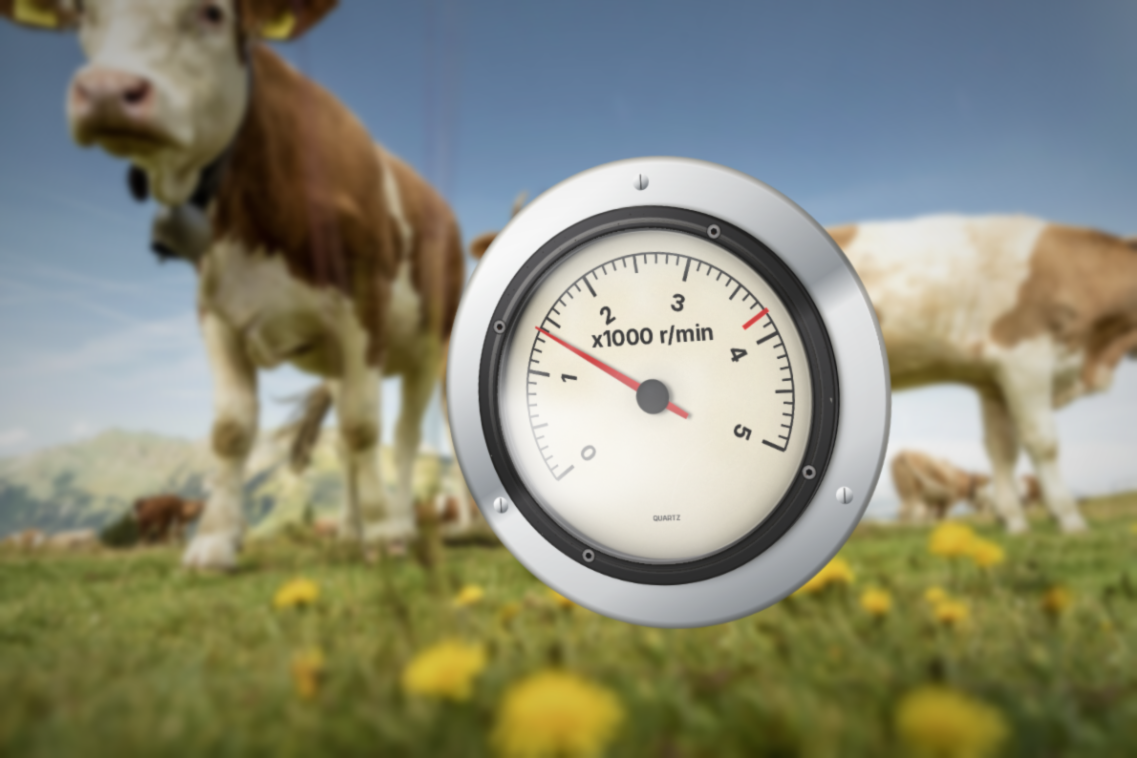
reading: 1400,rpm
